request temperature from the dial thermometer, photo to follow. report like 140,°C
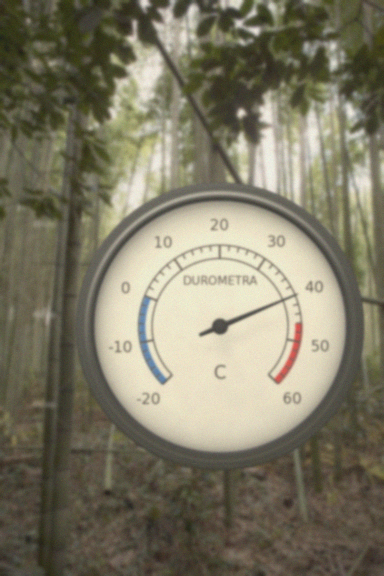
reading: 40,°C
